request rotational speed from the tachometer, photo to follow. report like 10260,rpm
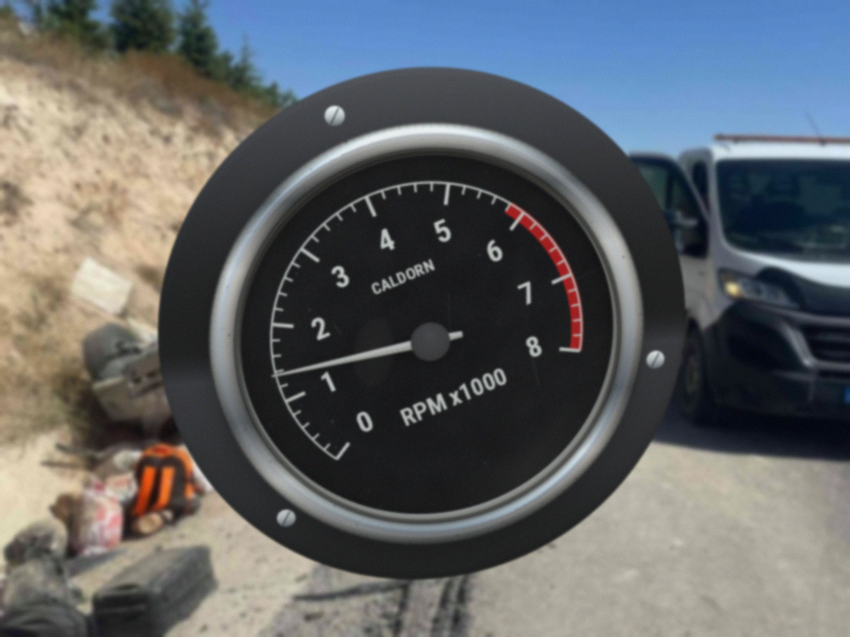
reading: 1400,rpm
